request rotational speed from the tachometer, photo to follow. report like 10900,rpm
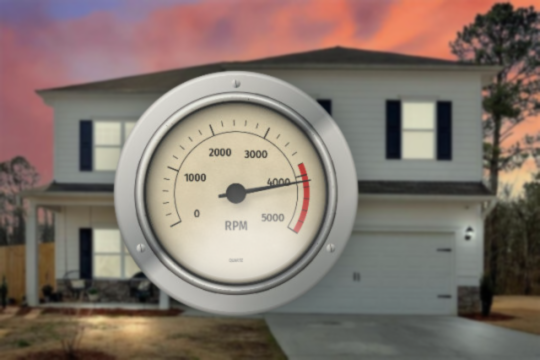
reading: 4100,rpm
